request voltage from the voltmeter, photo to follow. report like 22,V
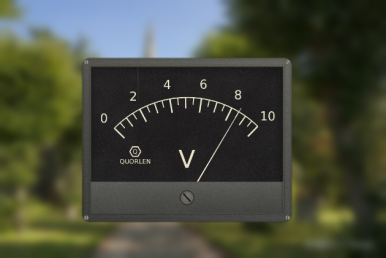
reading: 8.5,V
